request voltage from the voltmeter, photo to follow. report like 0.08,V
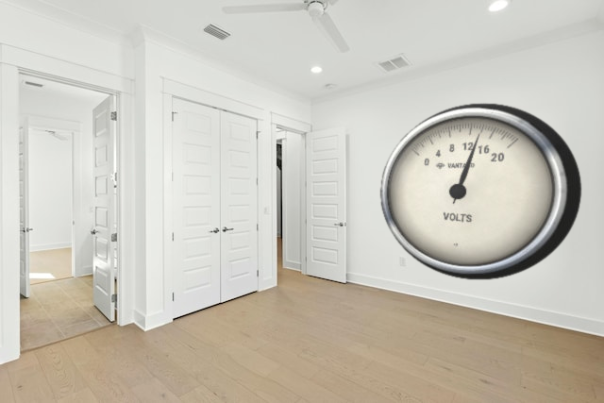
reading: 14,V
